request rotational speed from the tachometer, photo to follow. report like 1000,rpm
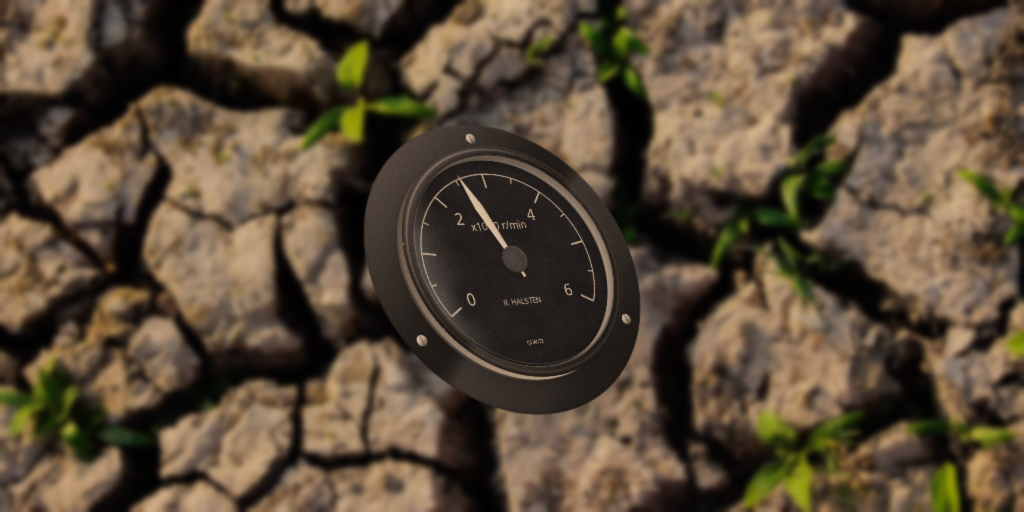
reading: 2500,rpm
